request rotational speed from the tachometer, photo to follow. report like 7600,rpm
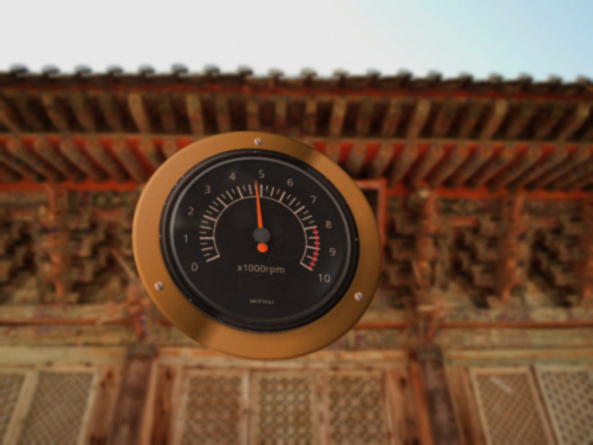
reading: 4750,rpm
